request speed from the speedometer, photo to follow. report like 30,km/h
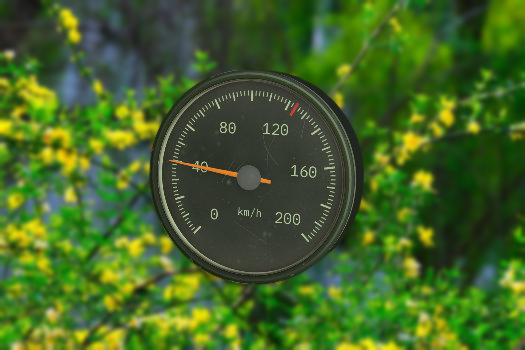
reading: 40,km/h
